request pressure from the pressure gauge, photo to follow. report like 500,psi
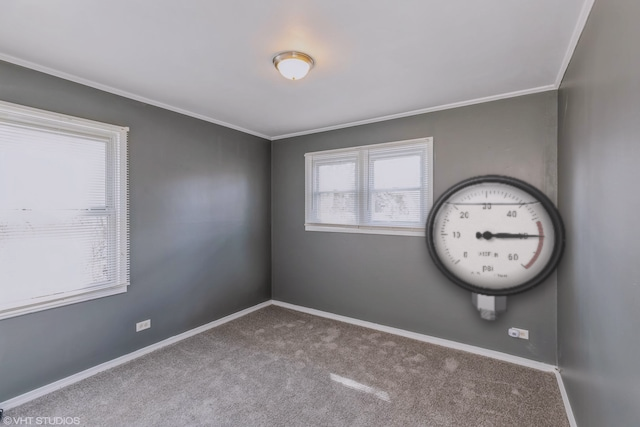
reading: 50,psi
